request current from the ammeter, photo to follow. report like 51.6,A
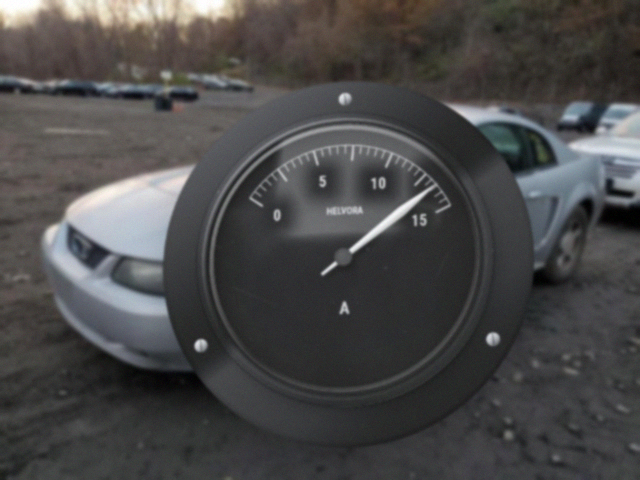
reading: 13.5,A
